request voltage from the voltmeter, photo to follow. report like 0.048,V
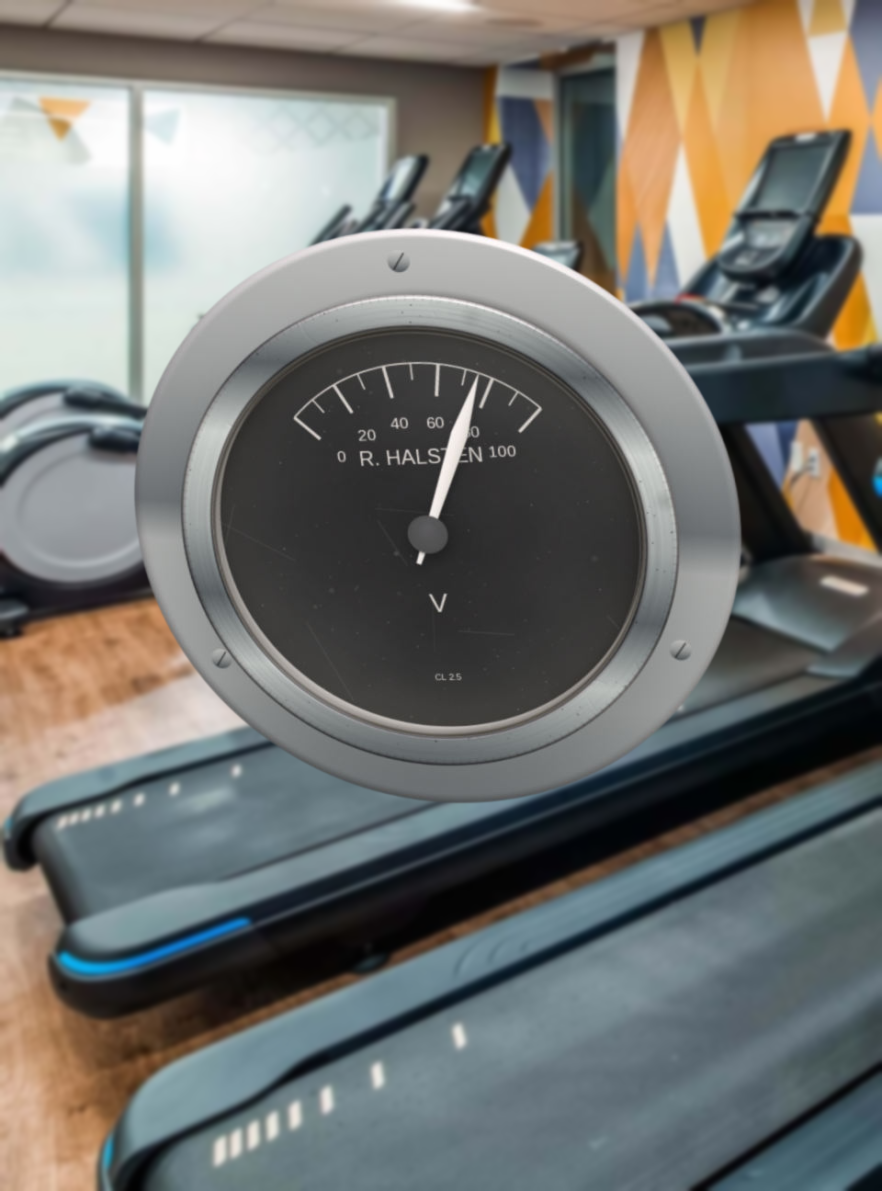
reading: 75,V
